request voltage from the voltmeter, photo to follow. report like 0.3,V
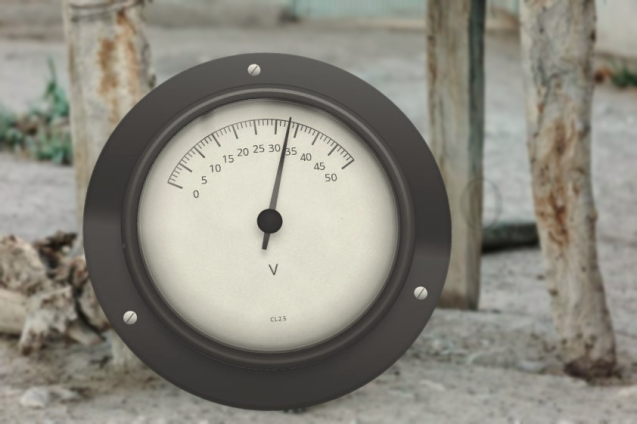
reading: 33,V
